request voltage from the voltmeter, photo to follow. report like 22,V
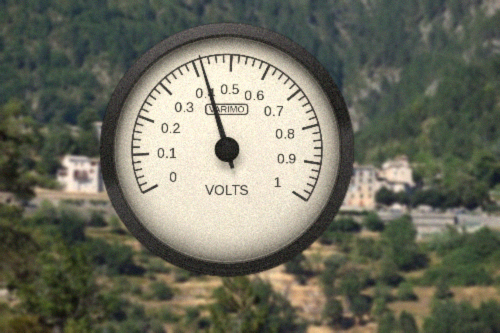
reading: 0.42,V
